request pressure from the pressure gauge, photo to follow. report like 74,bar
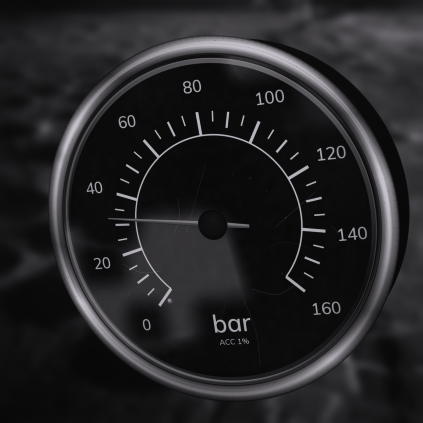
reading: 32.5,bar
